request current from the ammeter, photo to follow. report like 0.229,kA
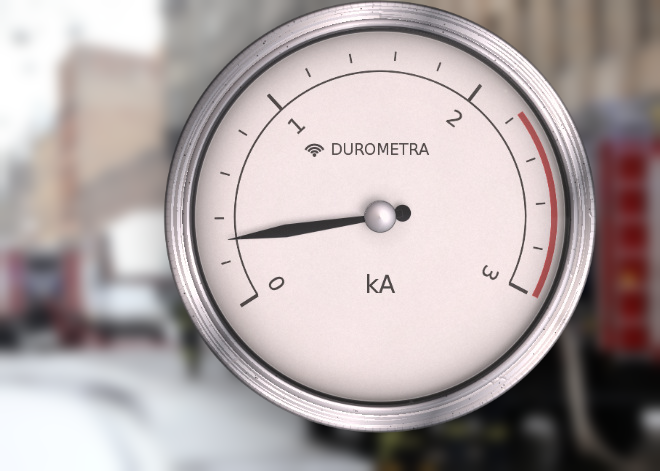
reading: 0.3,kA
